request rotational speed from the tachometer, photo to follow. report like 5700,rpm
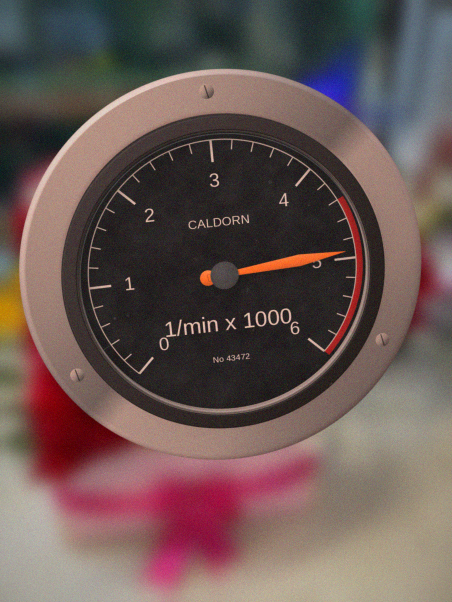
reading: 4900,rpm
